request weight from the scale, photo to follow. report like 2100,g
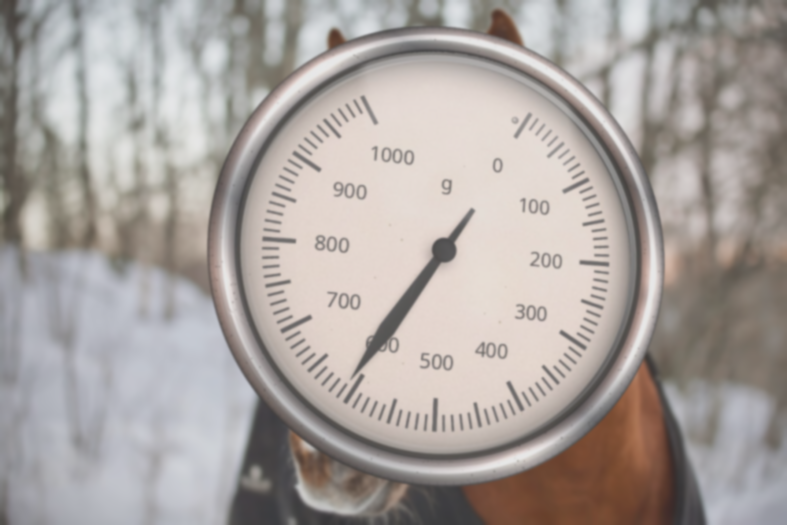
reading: 610,g
